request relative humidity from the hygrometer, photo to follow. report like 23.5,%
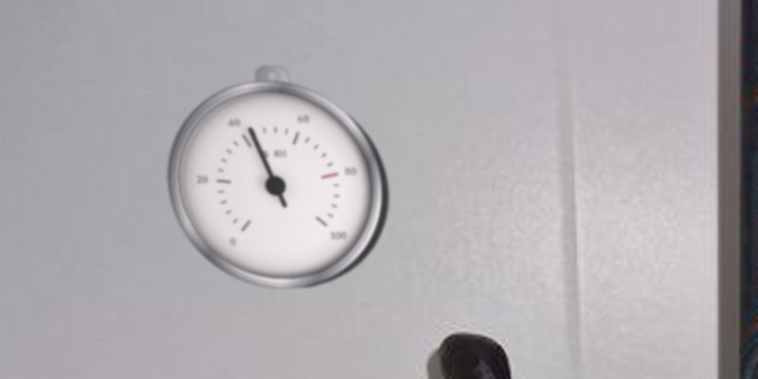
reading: 44,%
